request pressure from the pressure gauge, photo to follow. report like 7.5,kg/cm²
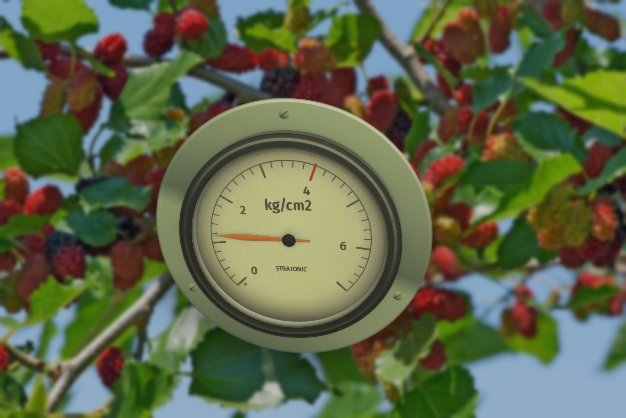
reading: 1.2,kg/cm²
